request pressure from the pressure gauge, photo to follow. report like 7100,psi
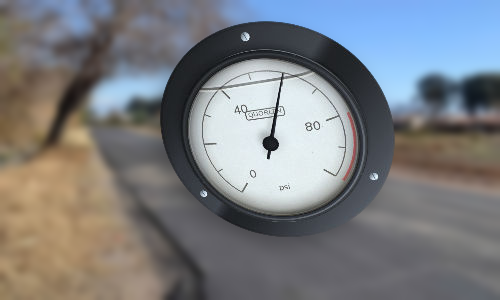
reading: 60,psi
